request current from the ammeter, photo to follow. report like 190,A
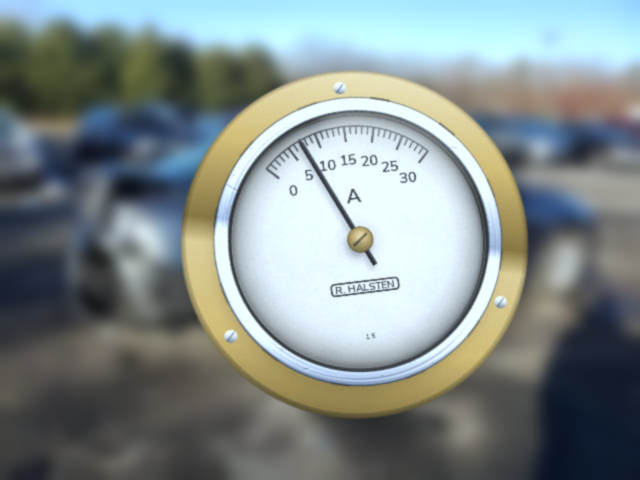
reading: 7,A
